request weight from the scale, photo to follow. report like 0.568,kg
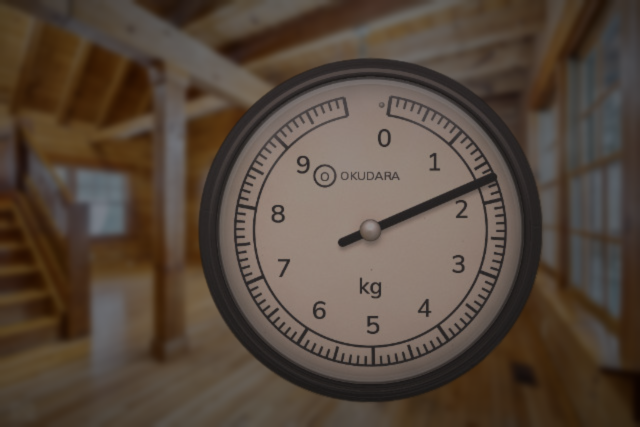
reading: 1.7,kg
